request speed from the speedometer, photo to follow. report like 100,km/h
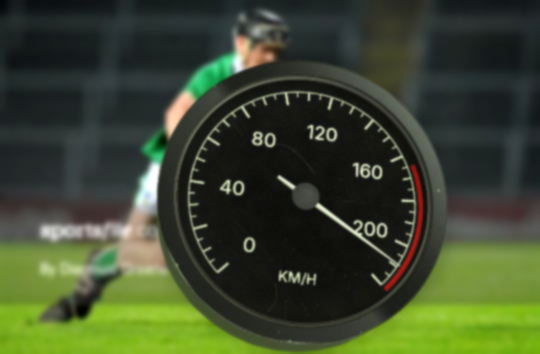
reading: 210,km/h
